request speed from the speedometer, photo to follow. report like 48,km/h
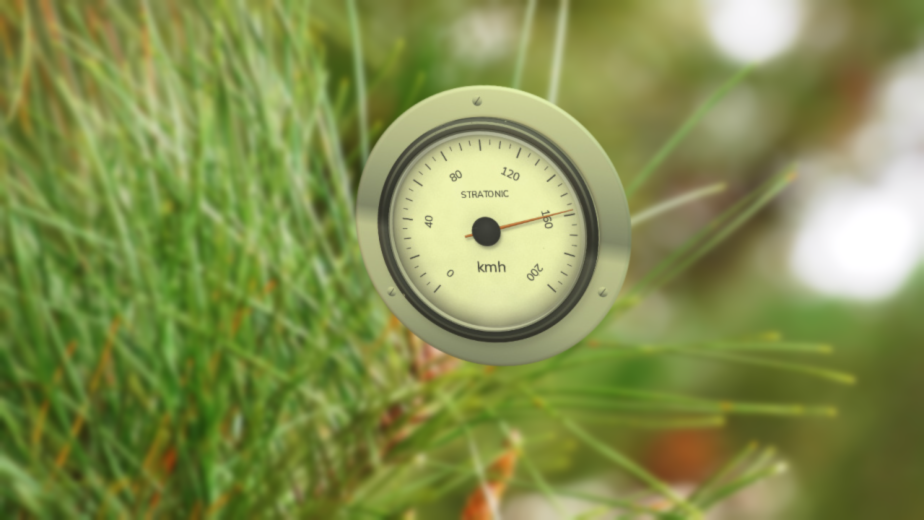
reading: 157.5,km/h
